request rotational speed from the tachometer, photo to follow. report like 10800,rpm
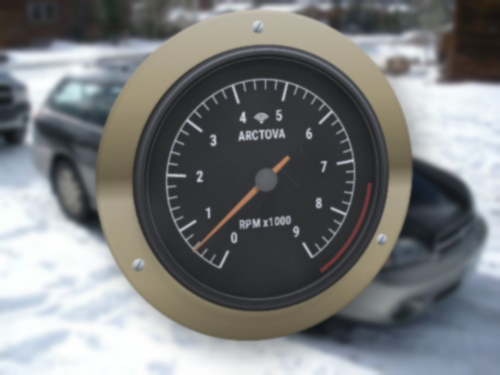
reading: 600,rpm
